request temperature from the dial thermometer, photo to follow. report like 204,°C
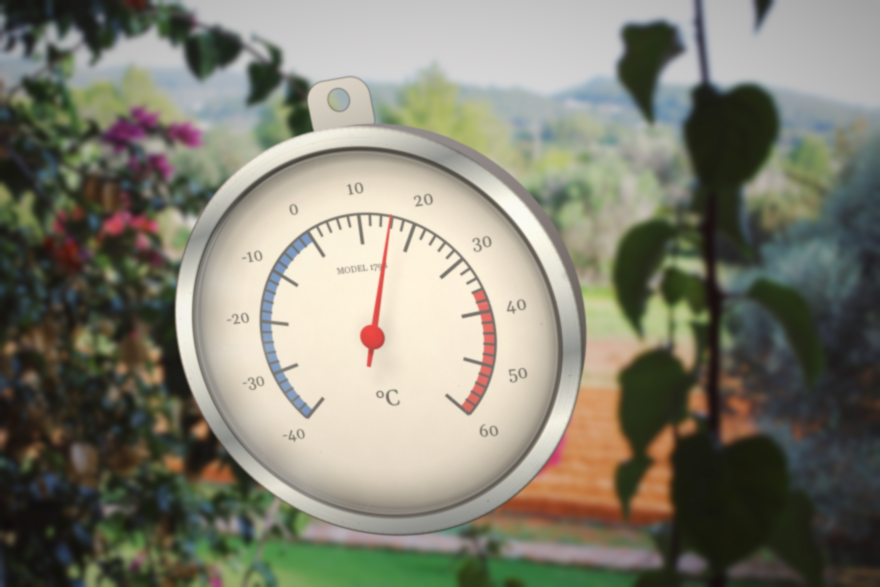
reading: 16,°C
